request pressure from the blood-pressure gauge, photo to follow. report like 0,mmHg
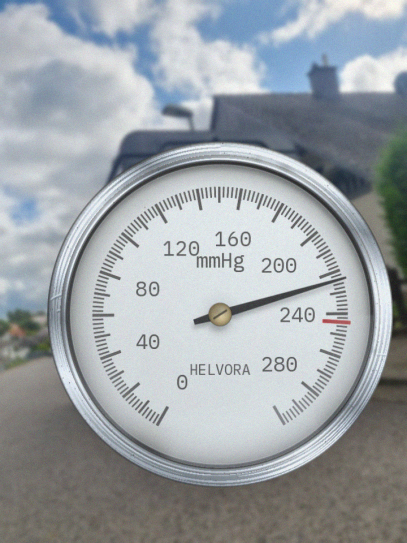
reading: 224,mmHg
